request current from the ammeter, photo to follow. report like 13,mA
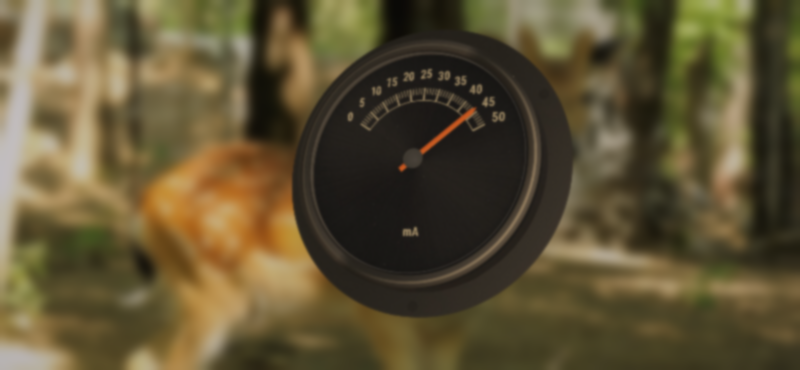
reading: 45,mA
